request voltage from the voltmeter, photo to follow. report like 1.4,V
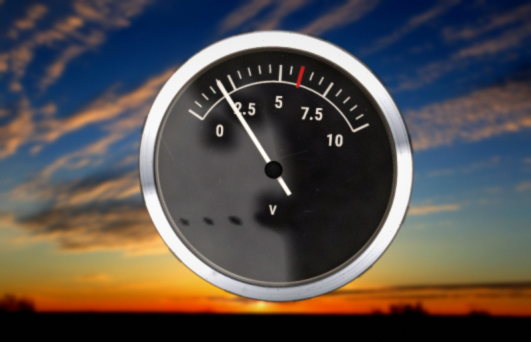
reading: 2,V
